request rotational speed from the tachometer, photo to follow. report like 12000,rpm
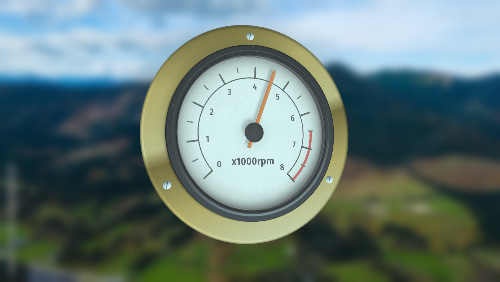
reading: 4500,rpm
